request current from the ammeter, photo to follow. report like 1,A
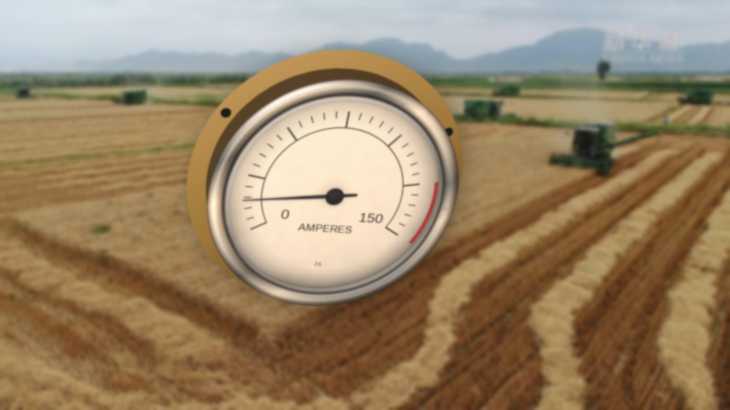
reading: 15,A
